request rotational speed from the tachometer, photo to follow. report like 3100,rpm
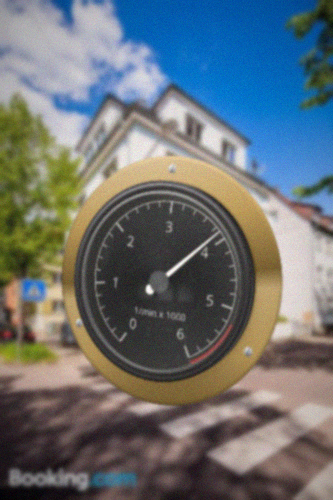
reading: 3900,rpm
